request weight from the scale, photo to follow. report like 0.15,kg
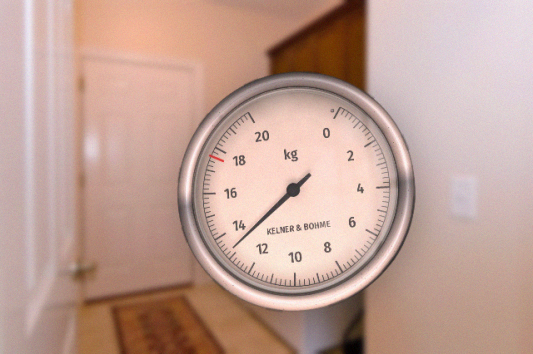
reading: 13.2,kg
